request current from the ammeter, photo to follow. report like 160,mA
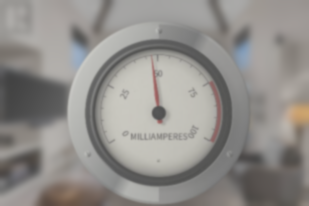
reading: 47.5,mA
